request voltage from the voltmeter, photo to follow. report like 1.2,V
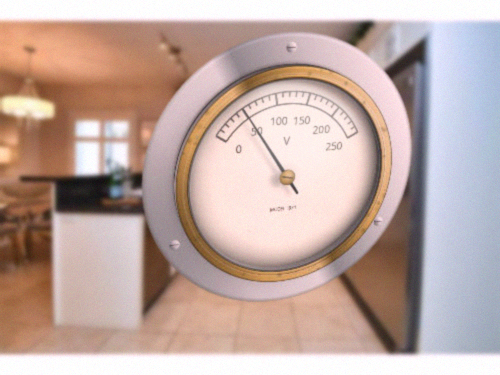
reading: 50,V
